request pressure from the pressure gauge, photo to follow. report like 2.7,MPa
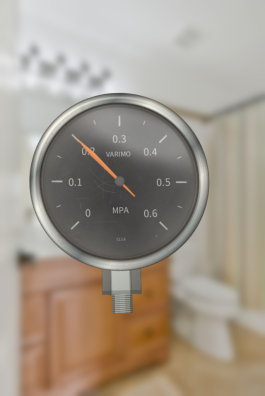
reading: 0.2,MPa
